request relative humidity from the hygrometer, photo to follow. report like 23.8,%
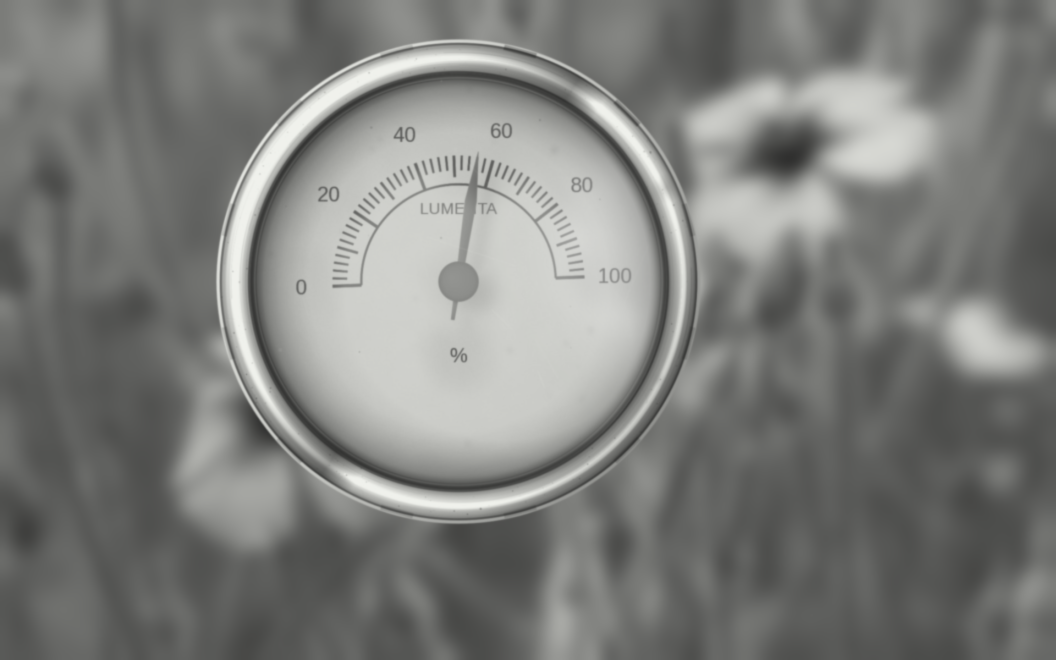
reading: 56,%
